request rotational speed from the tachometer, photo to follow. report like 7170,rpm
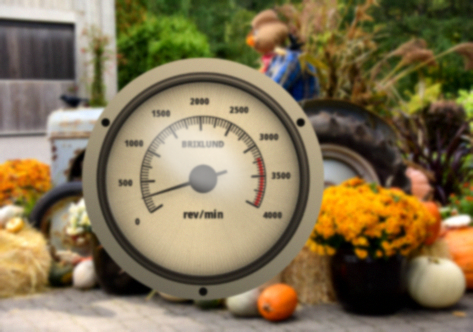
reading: 250,rpm
